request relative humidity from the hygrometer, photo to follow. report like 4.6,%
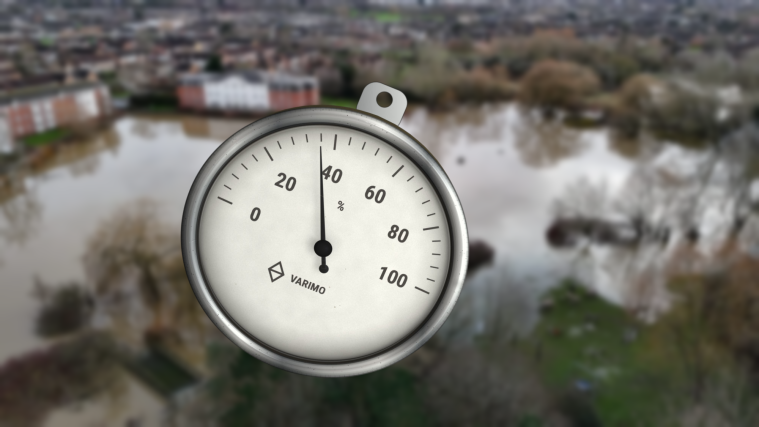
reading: 36,%
